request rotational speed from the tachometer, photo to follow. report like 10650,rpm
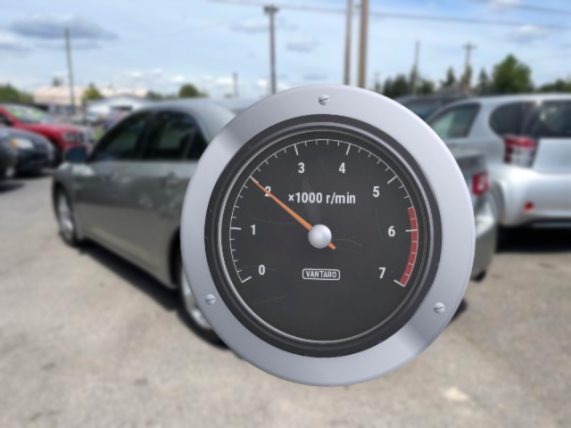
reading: 2000,rpm
